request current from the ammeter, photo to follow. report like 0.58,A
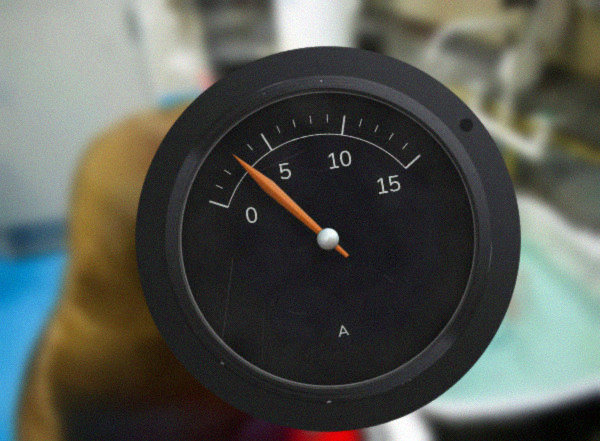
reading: 3,A
